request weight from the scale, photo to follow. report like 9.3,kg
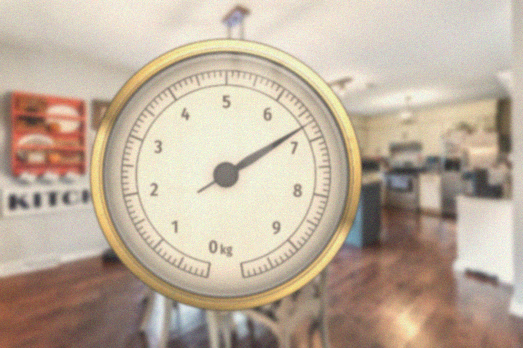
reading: 6.7,kg
